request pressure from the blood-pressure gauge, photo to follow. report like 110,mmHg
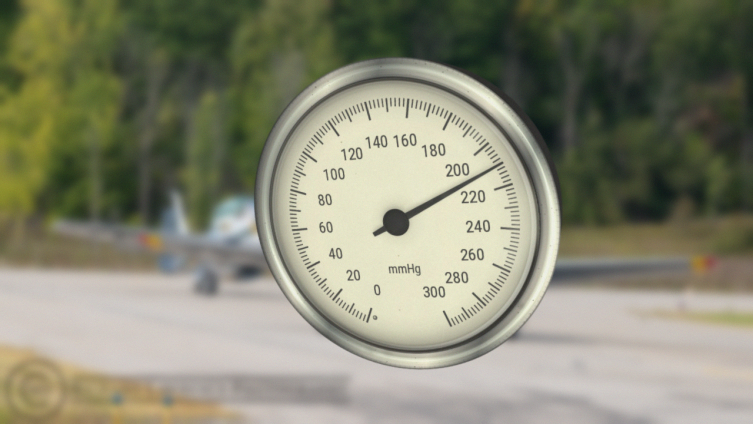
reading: 210,mmHg
